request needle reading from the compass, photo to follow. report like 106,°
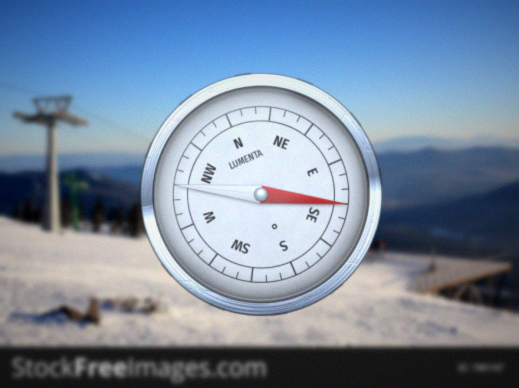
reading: 120,°
